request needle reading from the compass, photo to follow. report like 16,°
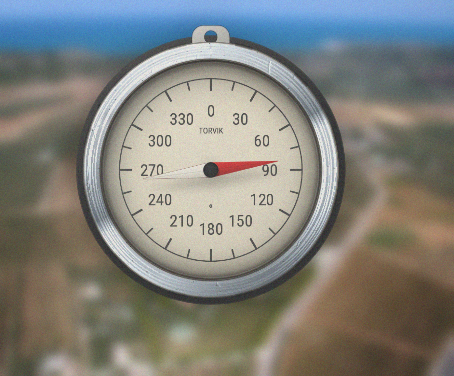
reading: 82.5,°
